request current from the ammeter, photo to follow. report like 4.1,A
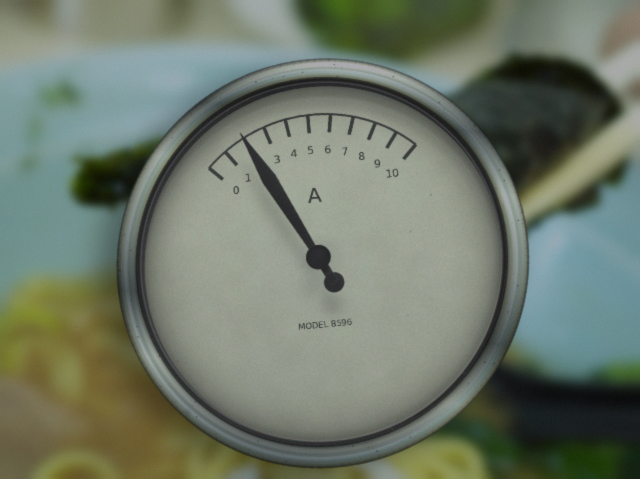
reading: 2,A
